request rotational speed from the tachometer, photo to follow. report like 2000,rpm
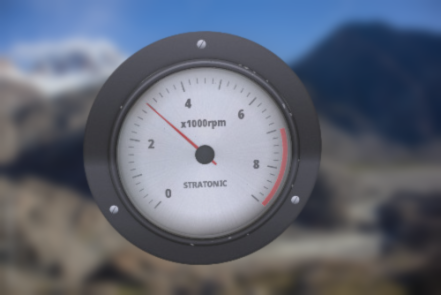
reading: 3000,rpm
